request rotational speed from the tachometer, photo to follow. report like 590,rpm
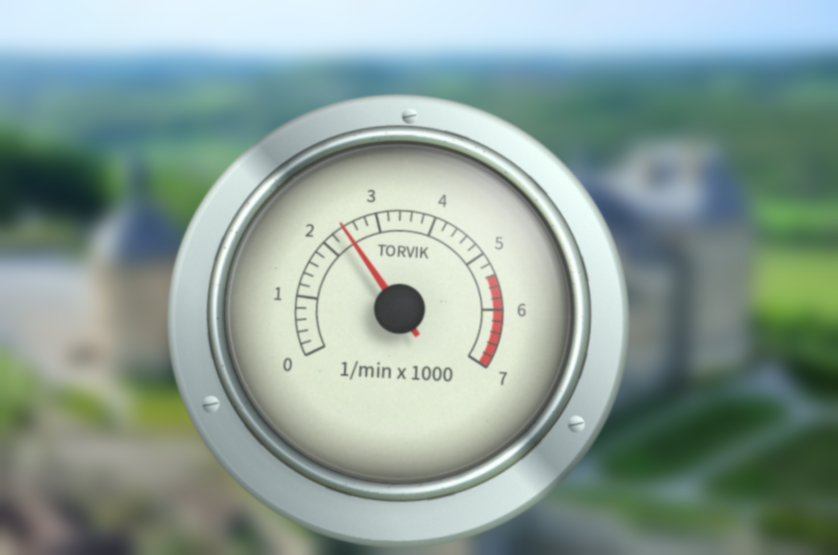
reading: 2400,rpm
